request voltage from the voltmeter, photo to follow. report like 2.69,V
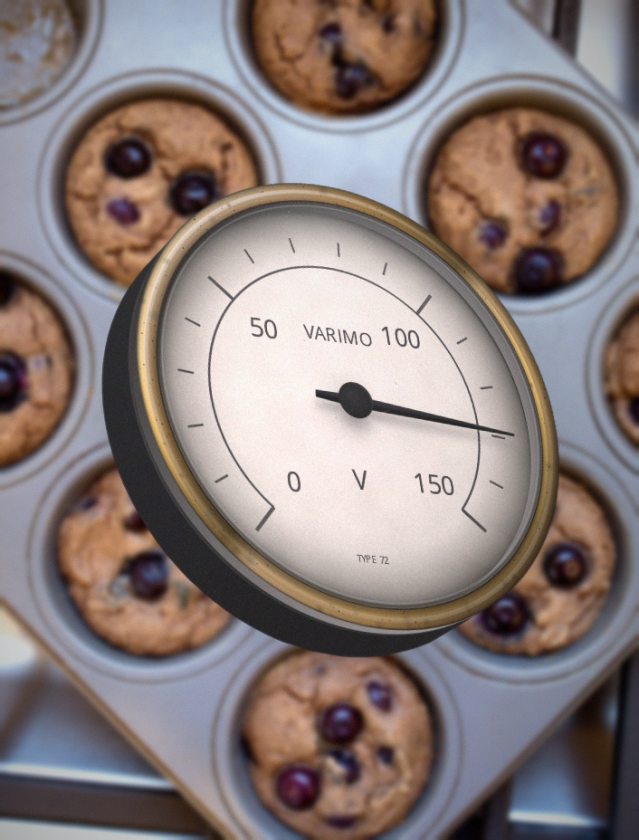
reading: 130,V
